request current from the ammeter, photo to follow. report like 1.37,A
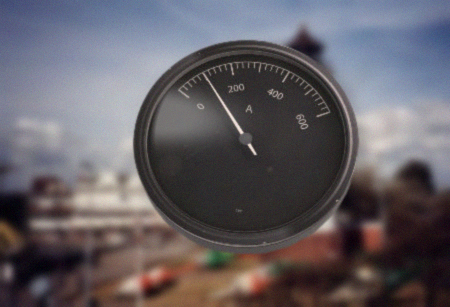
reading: 100,A
